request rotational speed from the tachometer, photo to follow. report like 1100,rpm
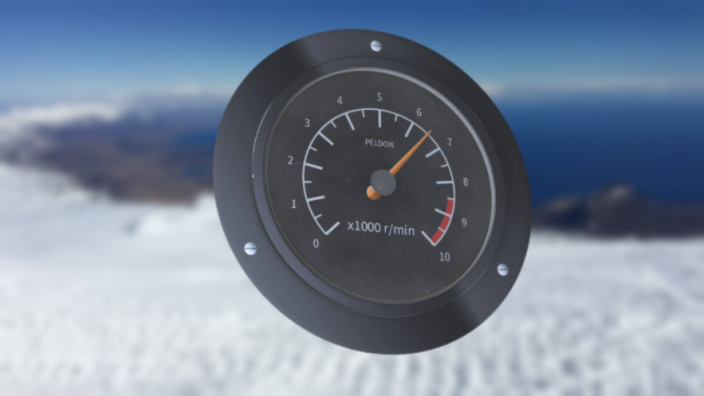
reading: 6500,rpm
